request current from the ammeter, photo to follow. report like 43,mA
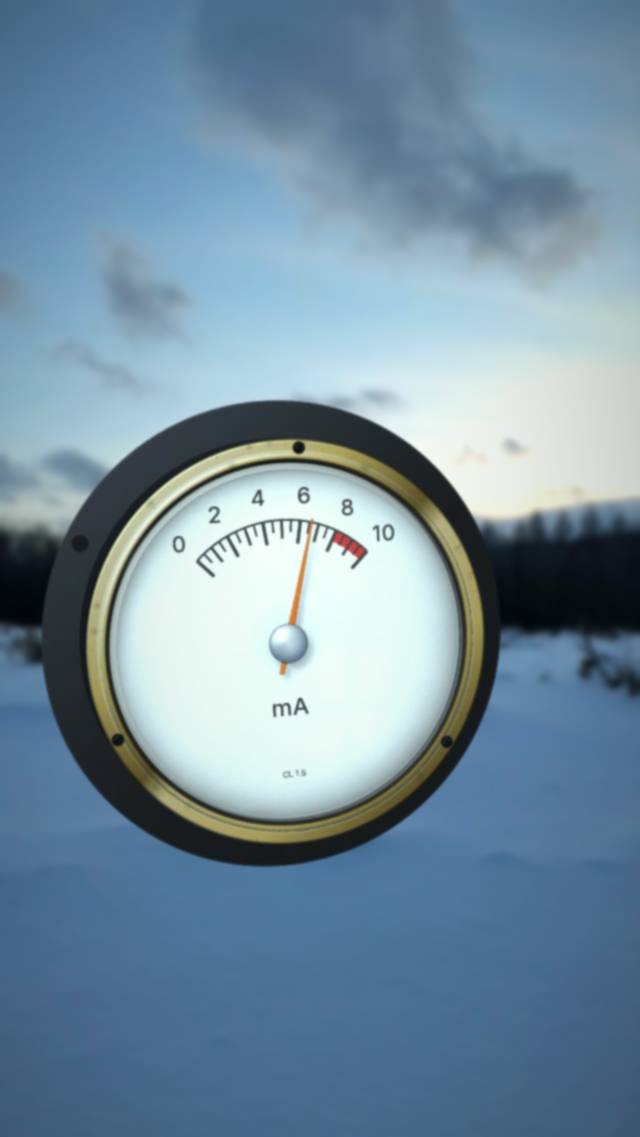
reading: 6.5,mA
